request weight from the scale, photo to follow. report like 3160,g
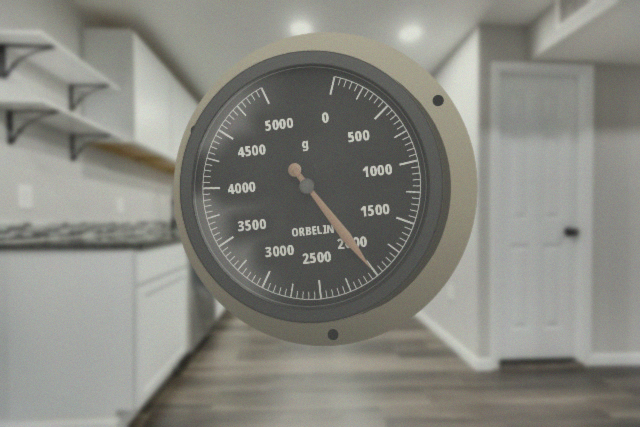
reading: 2000,g
